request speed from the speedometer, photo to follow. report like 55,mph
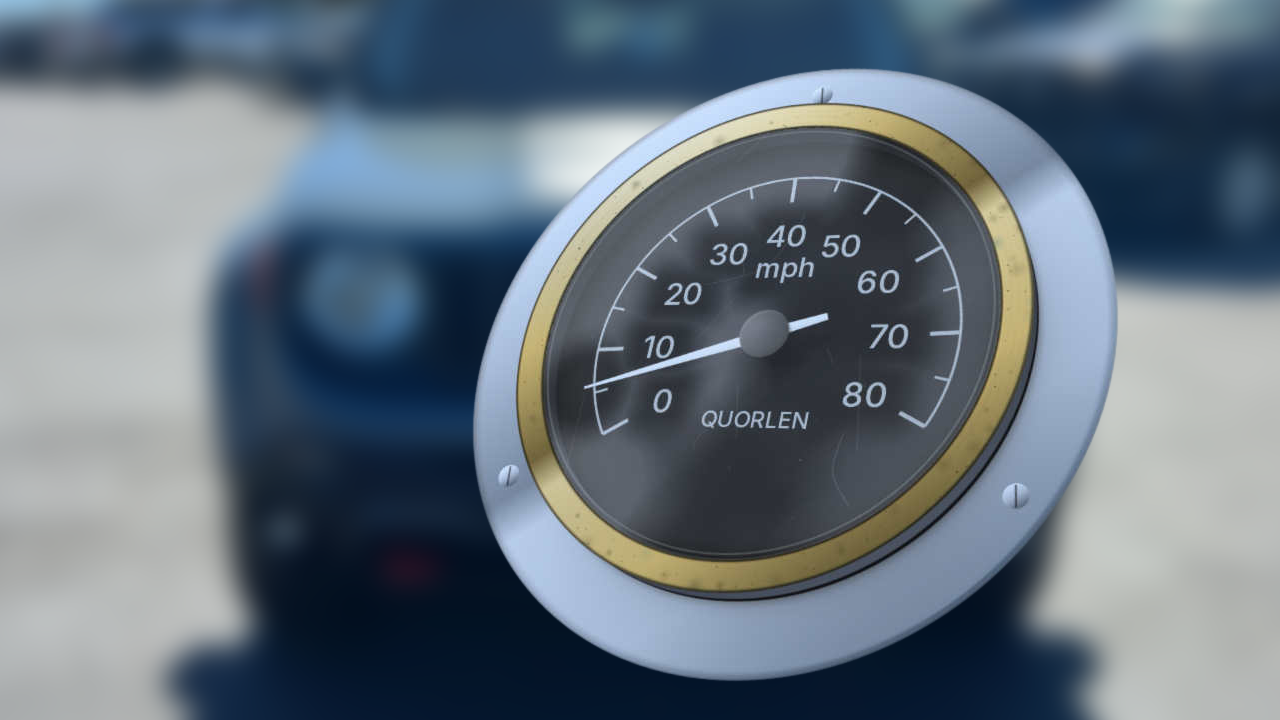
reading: 5,mph
